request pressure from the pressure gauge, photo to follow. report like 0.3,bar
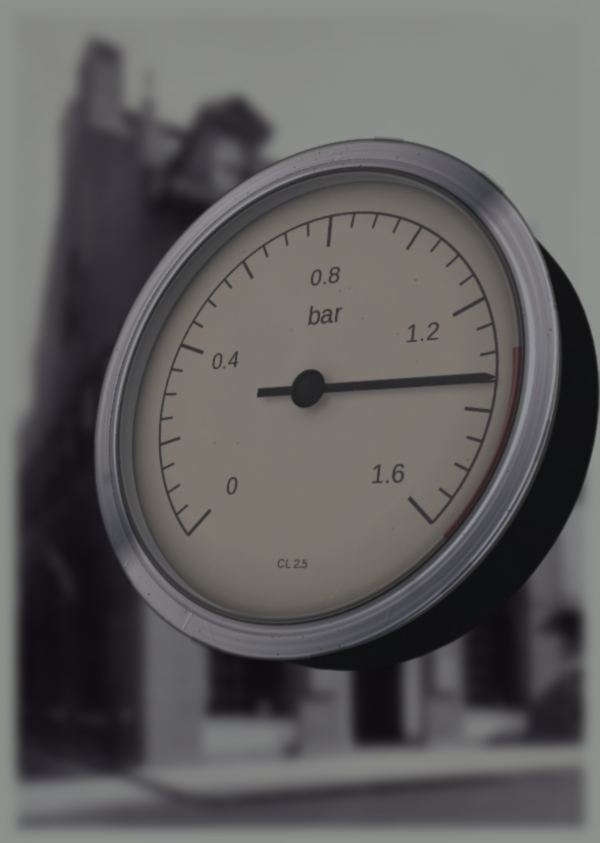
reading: 1.35,bar
